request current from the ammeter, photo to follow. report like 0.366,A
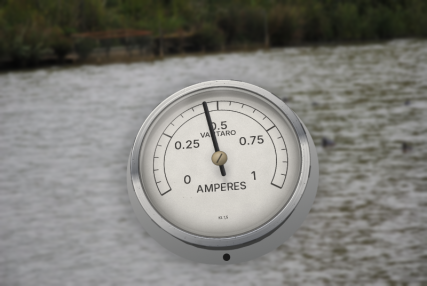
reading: 0.45,A
